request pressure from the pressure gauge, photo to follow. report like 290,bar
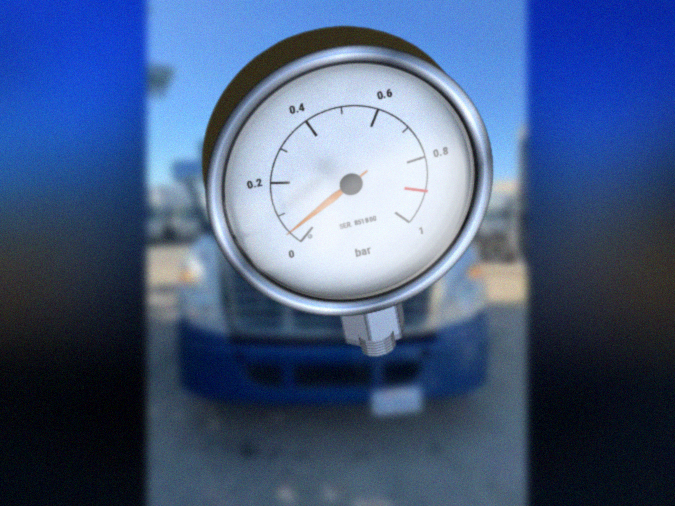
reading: 0.05,bar
